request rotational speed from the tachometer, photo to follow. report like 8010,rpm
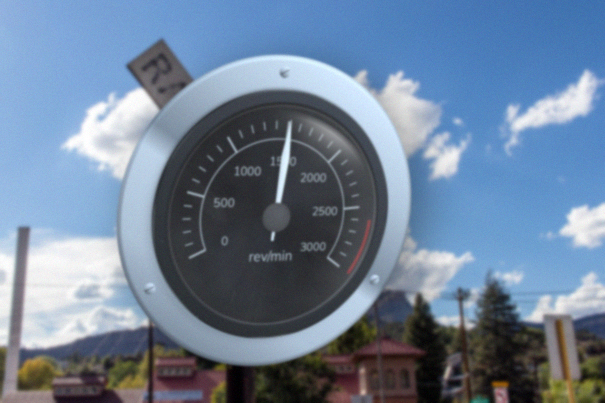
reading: 1500,rpm
